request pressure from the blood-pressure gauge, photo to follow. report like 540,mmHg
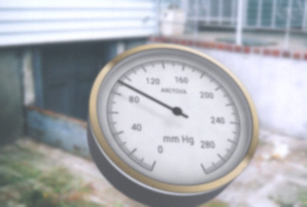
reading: 90,mmHg
